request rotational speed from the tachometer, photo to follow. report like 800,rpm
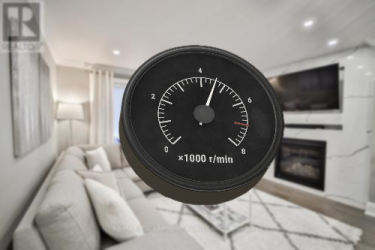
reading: 4600,rpm
